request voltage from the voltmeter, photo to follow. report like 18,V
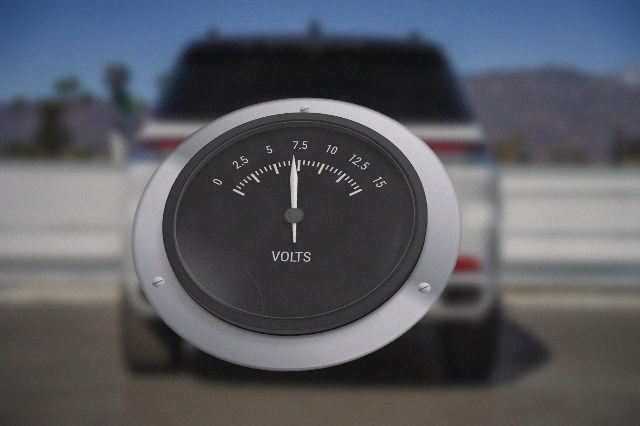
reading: 7,V
